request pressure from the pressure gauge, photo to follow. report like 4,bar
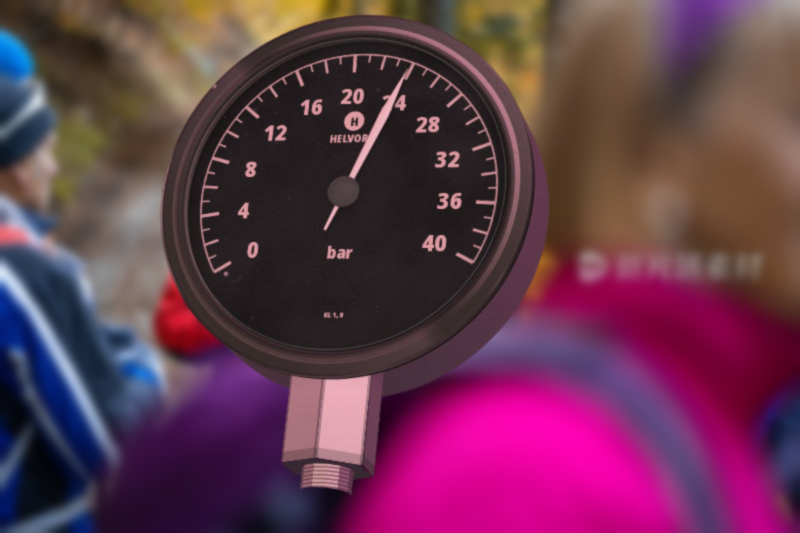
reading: 24,bar
